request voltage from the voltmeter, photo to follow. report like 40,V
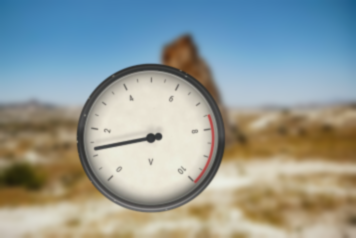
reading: 1.25,V
